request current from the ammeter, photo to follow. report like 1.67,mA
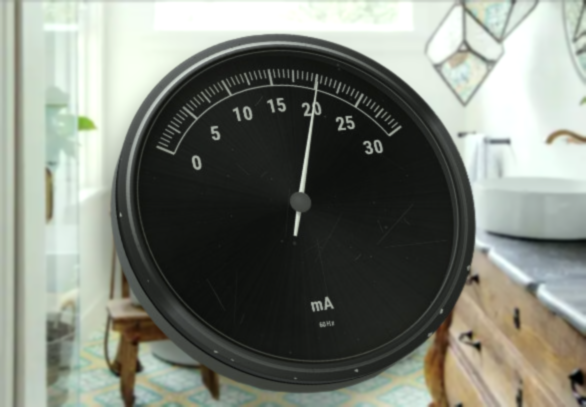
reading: 20,mA
